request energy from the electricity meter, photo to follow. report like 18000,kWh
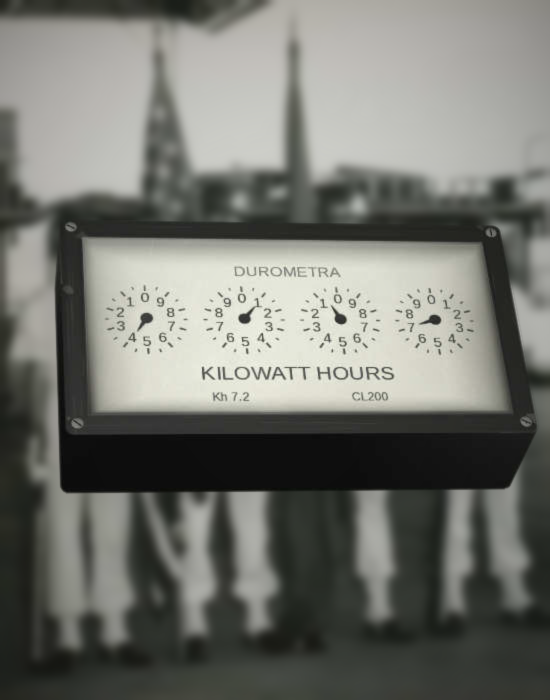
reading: 4107,kWh
